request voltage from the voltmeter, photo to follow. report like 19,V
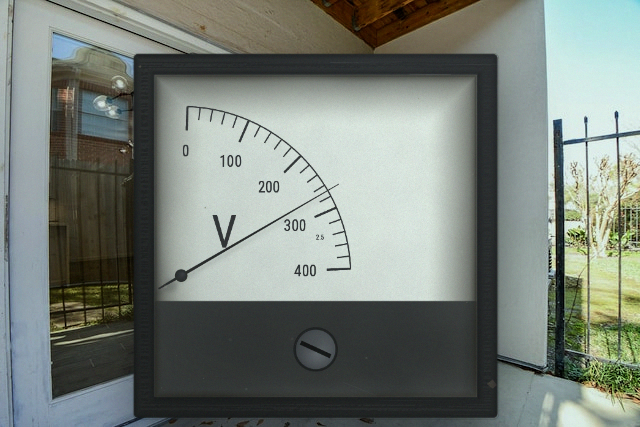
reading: 270,V
